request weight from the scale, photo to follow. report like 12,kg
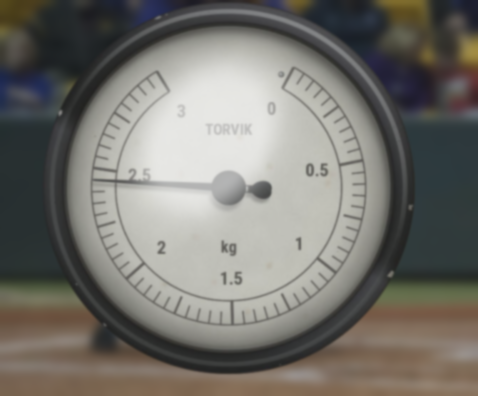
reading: 2.45,kg
